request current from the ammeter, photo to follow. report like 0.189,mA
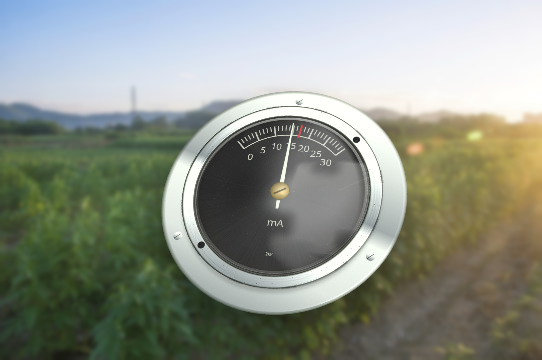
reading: 15,mA
